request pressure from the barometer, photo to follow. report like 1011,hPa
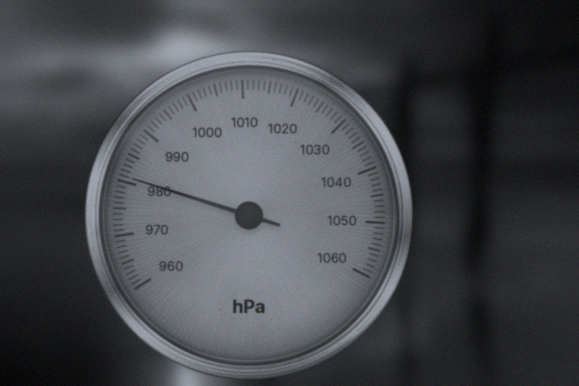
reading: 981,hPa
